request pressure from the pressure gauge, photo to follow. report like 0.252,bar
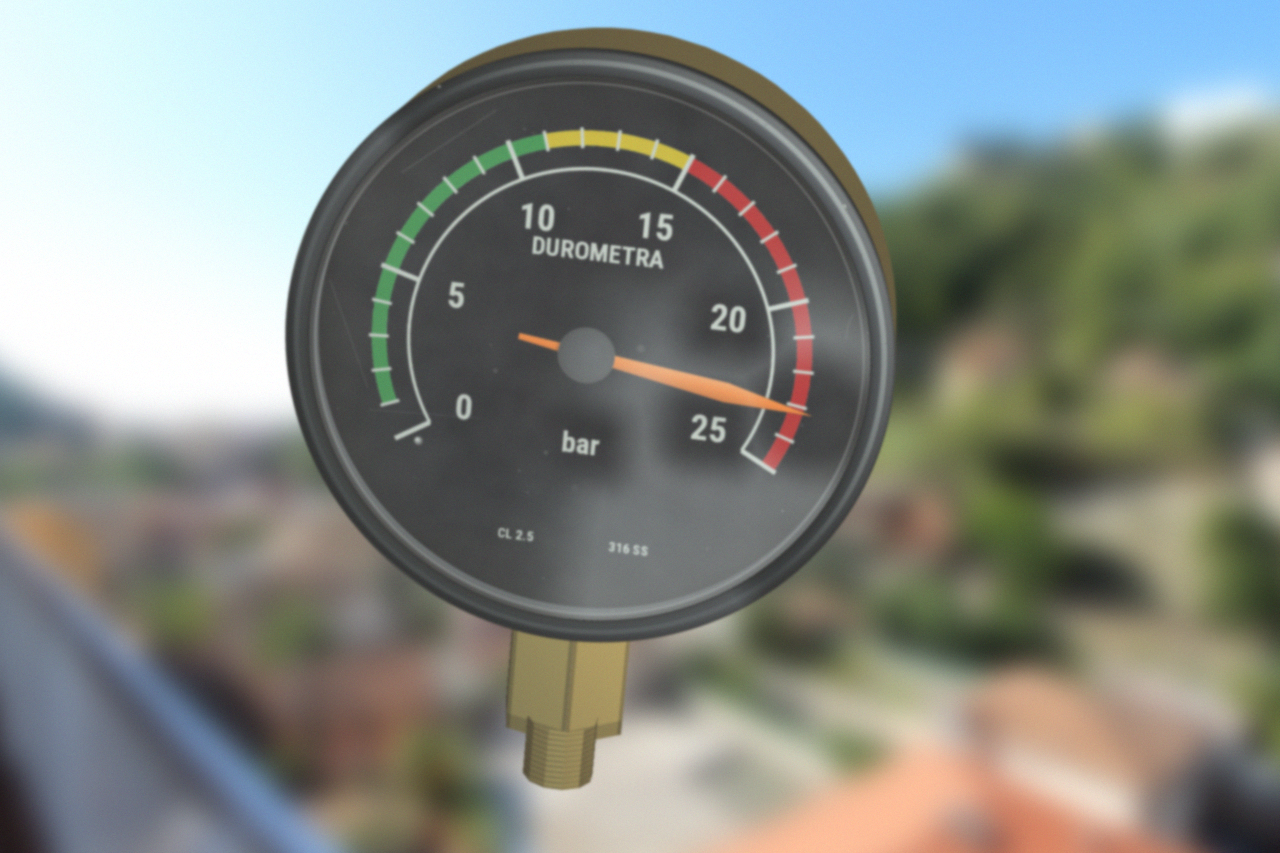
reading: 23,bar
